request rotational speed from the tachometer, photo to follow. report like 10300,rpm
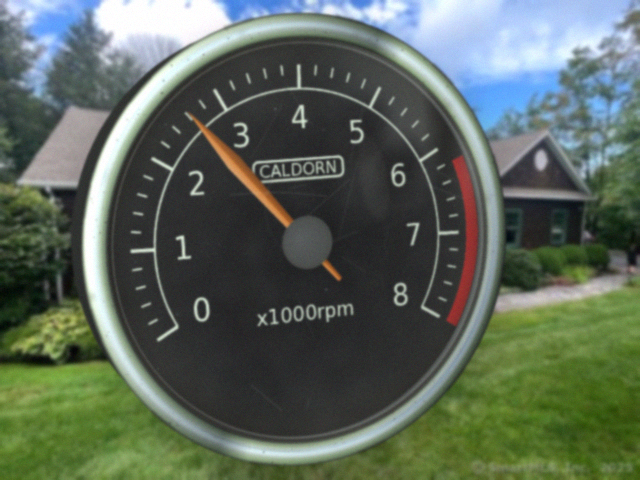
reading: 2600,rpm
